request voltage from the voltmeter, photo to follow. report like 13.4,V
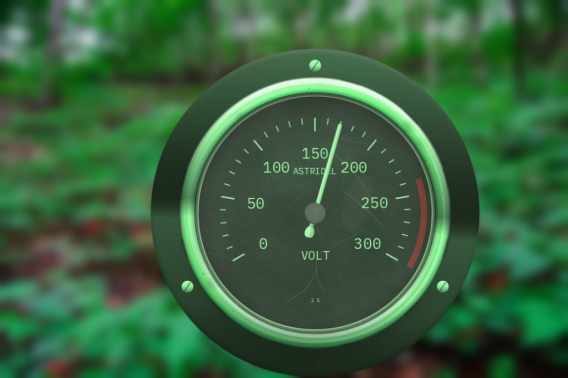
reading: 170,V
